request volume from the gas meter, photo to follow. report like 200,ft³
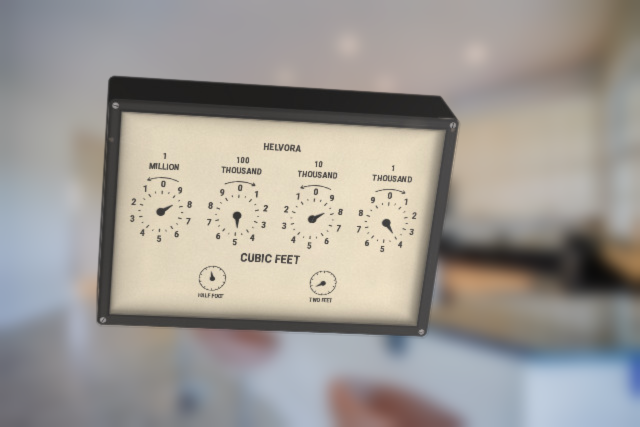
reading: 848400,ft³
